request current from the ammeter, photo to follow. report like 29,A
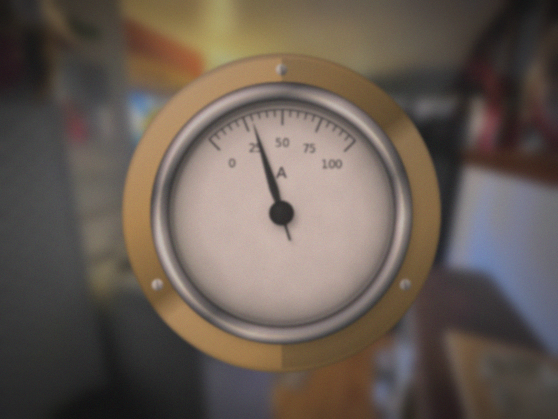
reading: 30,A
